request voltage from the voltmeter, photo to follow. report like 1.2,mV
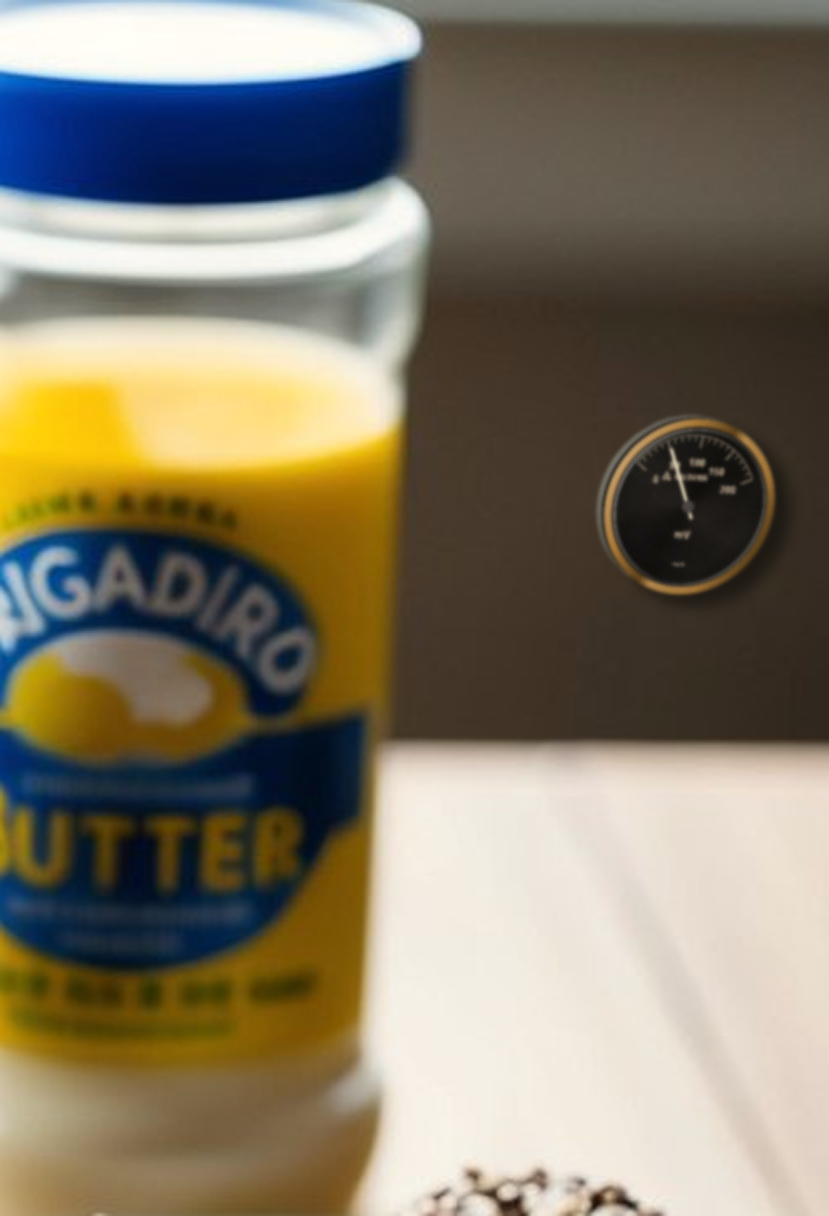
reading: 50,mV
